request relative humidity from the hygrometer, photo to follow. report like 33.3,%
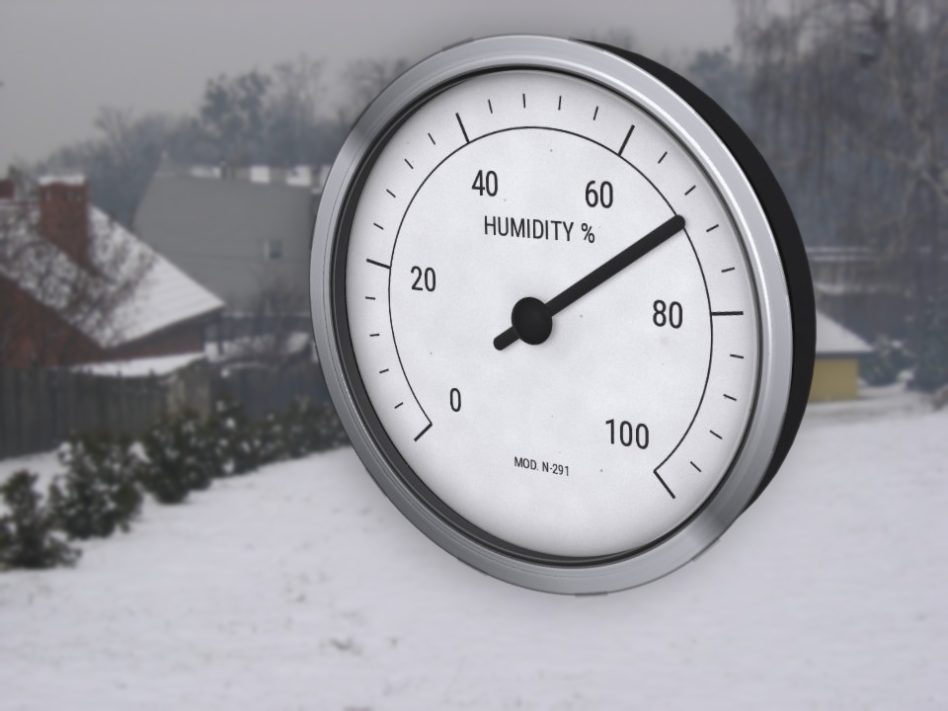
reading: 70,%
